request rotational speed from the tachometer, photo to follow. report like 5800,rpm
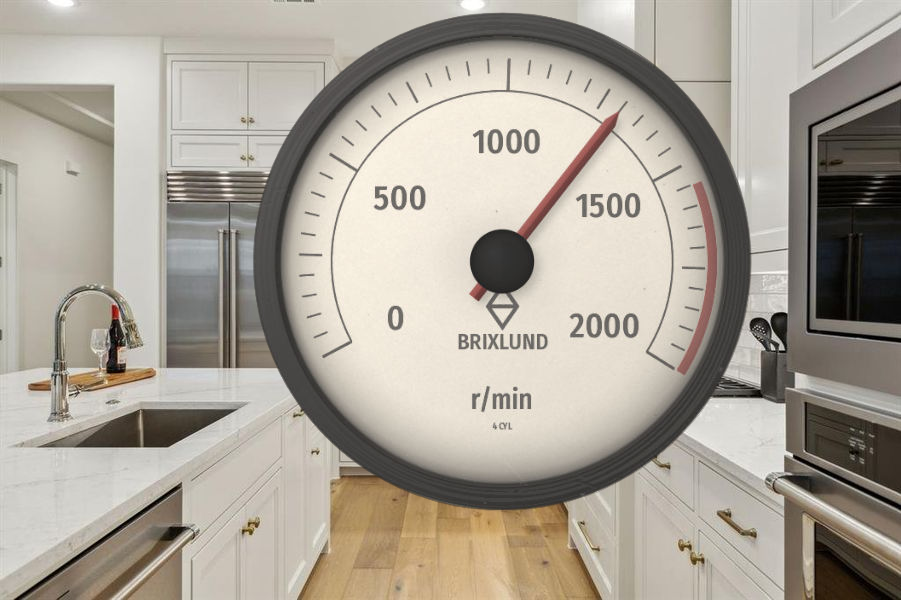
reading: 1300,rpm
